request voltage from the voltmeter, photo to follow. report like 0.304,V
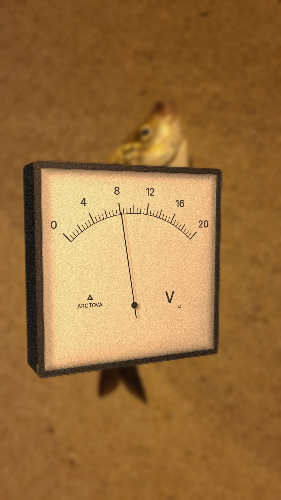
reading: 8,V
